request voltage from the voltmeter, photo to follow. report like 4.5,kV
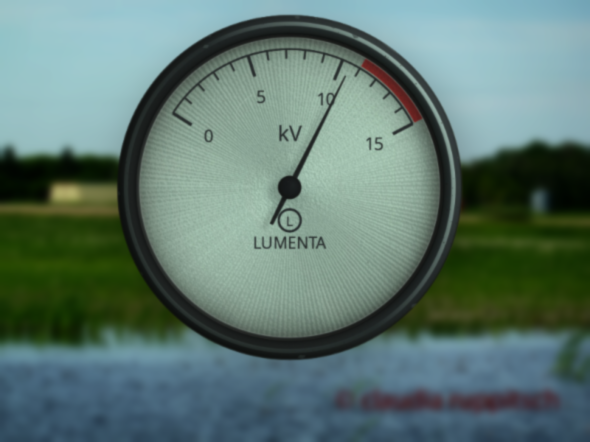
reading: 10.5,kV
